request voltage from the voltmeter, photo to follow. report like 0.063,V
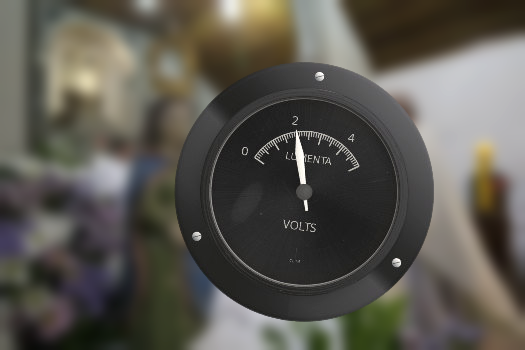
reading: 2,V
